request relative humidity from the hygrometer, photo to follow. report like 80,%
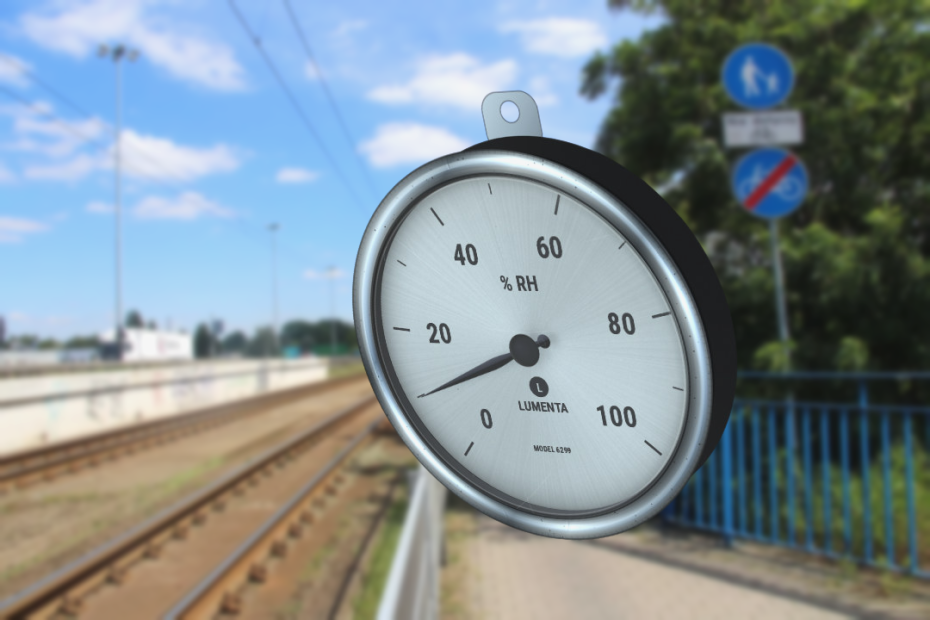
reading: 10,%
